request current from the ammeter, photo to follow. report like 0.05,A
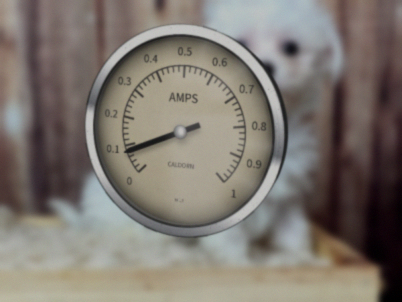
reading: 0.08,A
